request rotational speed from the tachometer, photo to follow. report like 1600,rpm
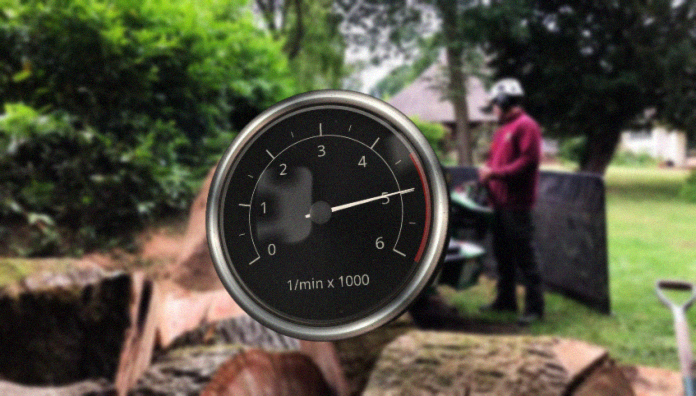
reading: 5000,rpm
